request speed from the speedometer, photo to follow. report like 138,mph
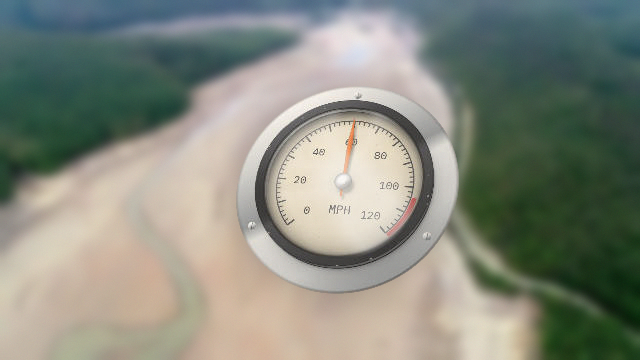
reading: 60,mph
